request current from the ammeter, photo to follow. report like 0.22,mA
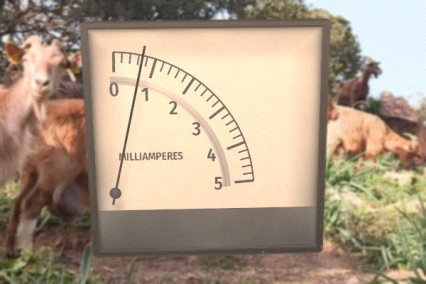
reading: 0.7,mA
